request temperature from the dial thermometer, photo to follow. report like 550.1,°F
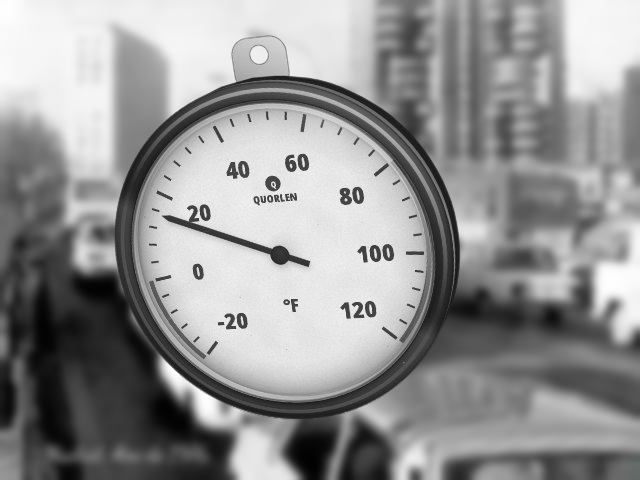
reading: 16,°F
